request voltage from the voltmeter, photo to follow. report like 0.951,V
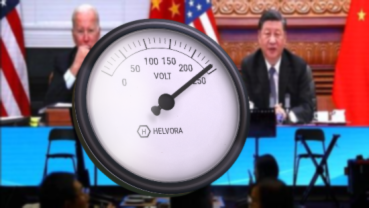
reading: 240,V
